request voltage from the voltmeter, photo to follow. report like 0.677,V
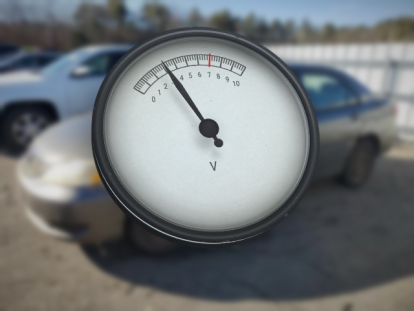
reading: 3,V
